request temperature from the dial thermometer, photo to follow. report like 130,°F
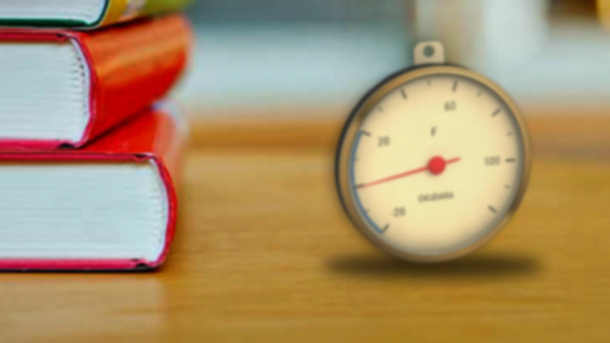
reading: 0,°F
